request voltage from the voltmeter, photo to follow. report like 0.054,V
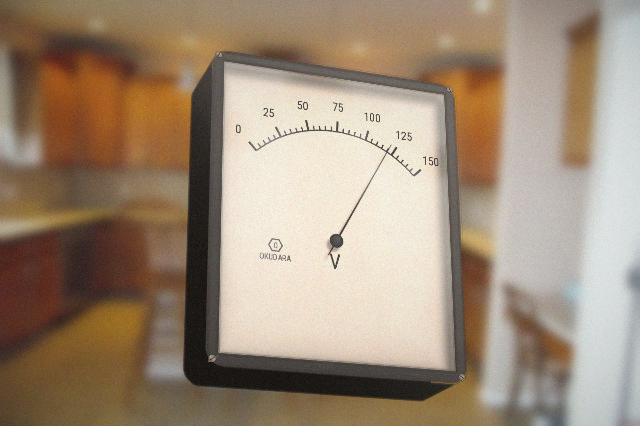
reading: 120,V
